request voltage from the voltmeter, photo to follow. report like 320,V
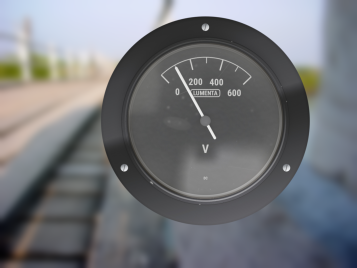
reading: 100,V
